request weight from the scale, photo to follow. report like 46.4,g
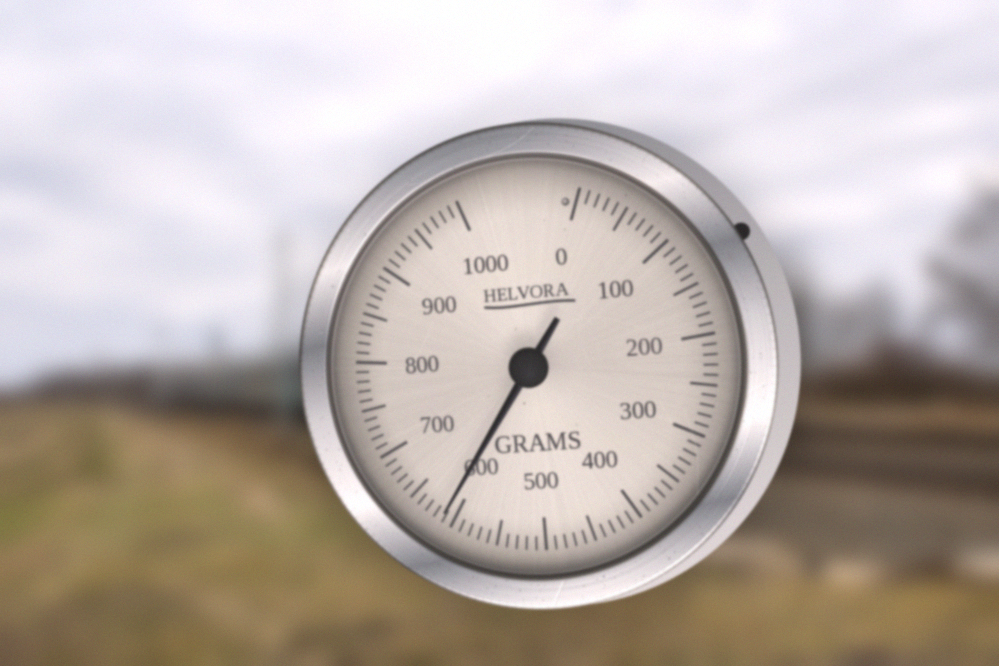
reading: 610,g
